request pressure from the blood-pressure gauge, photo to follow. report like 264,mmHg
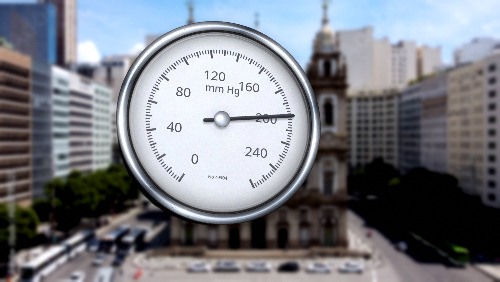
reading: 200,mmHg
